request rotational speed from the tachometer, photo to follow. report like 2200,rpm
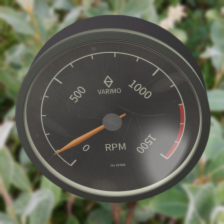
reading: 100,rpm
